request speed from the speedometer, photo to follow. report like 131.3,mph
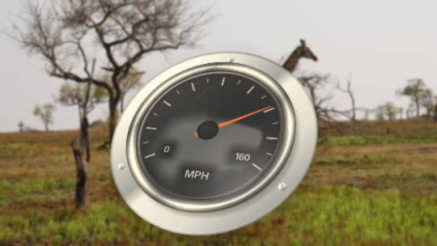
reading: 120,mph
